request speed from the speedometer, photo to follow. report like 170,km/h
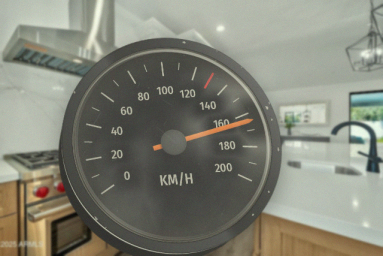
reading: 165,km/h
